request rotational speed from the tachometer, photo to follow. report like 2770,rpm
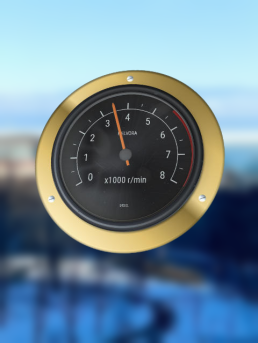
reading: 3500,rpm
